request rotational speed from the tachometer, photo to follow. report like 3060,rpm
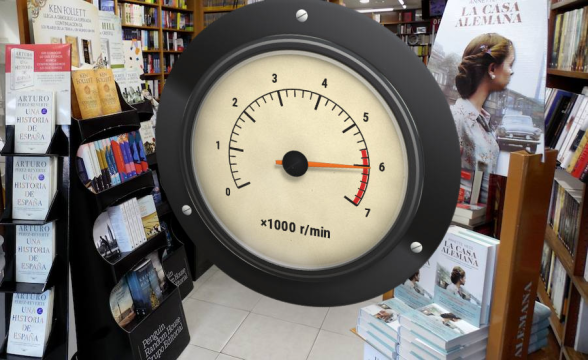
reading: 6000,rpm
